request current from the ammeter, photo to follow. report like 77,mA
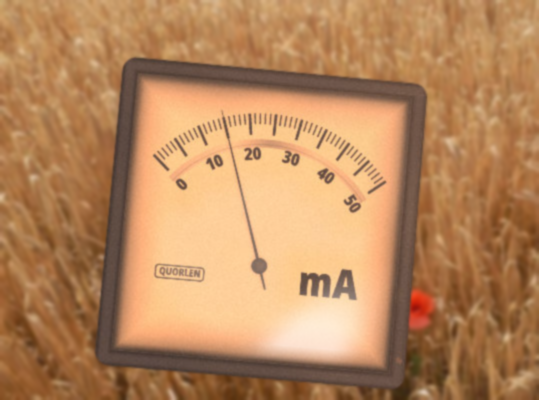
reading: 15,mA
